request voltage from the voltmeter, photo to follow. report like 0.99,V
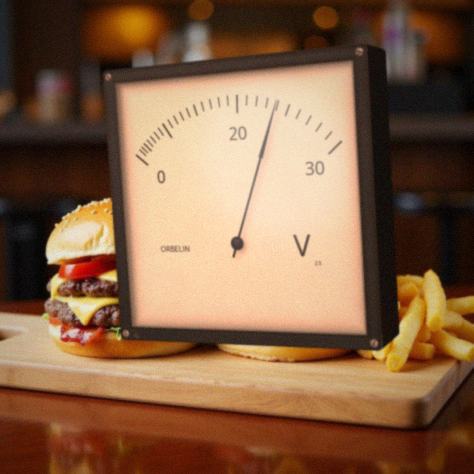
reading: 24,V
